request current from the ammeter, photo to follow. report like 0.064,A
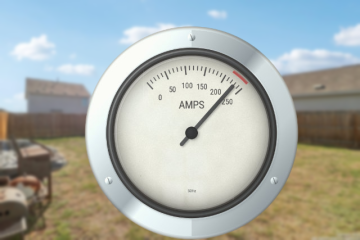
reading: 230,A
